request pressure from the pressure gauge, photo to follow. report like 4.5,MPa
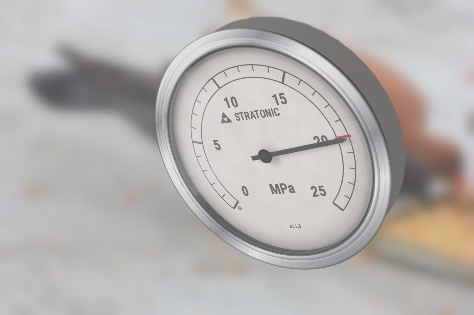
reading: 20,MPa
